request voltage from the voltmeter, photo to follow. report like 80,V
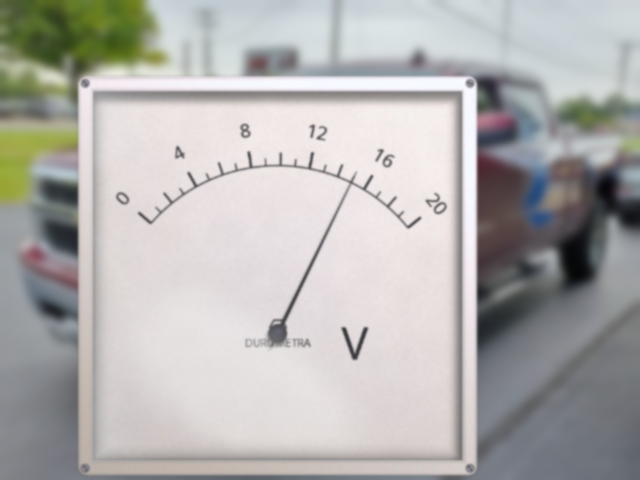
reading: 15,V
